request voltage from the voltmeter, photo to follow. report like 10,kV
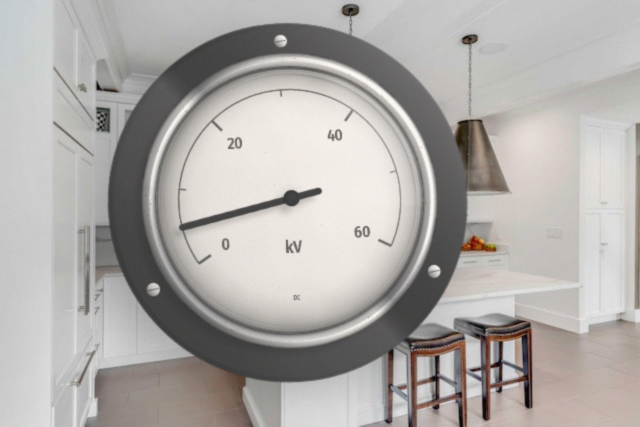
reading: 5,kV
